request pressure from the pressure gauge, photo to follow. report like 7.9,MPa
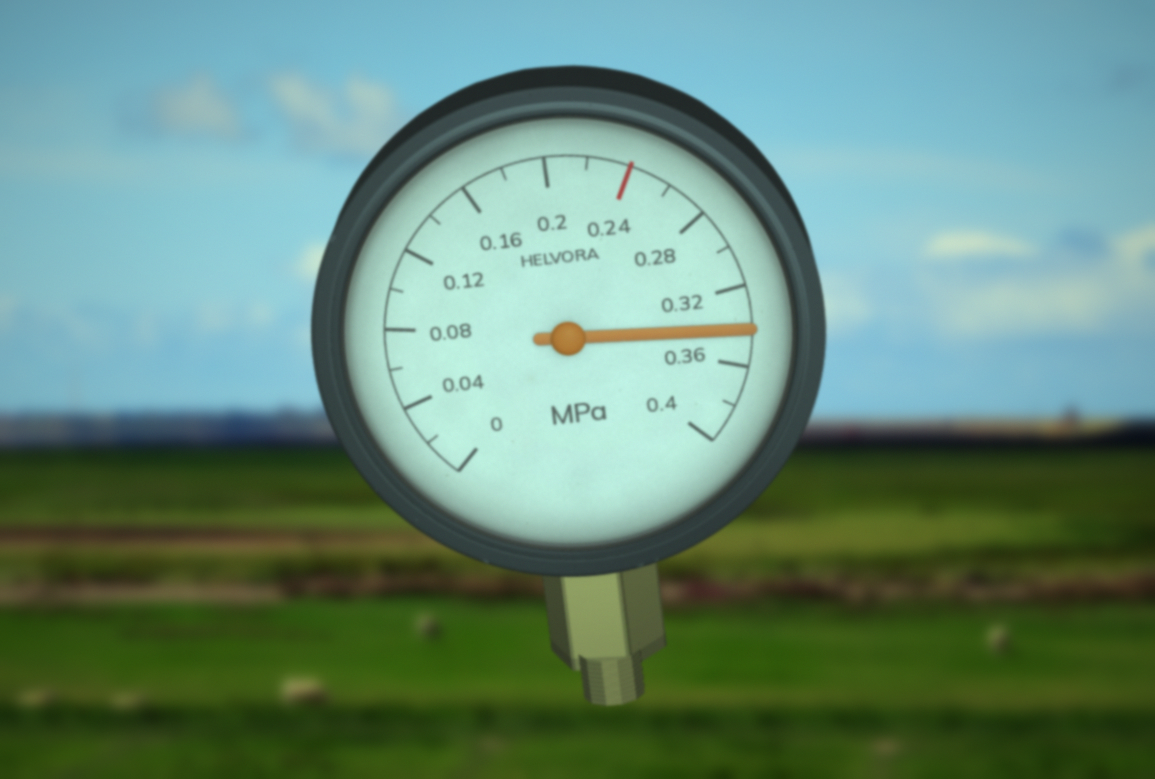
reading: 0.34,MPa
